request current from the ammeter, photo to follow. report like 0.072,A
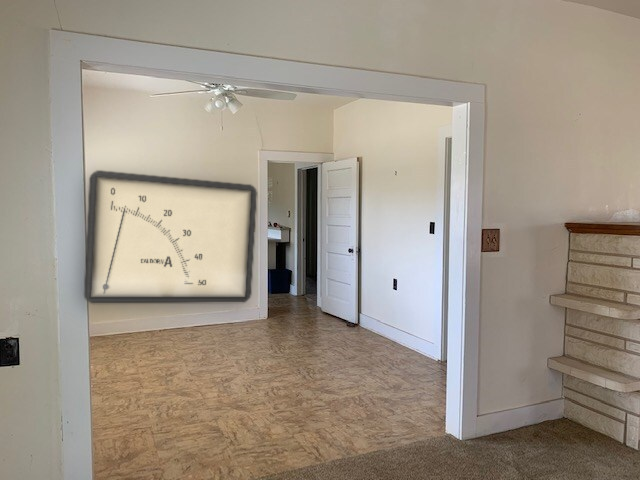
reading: 5,A
